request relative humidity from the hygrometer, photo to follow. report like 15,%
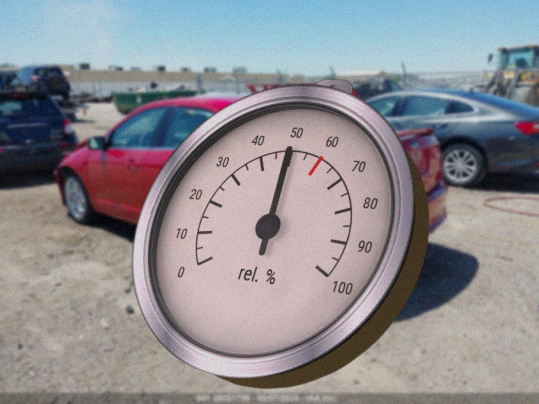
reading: 50,%
